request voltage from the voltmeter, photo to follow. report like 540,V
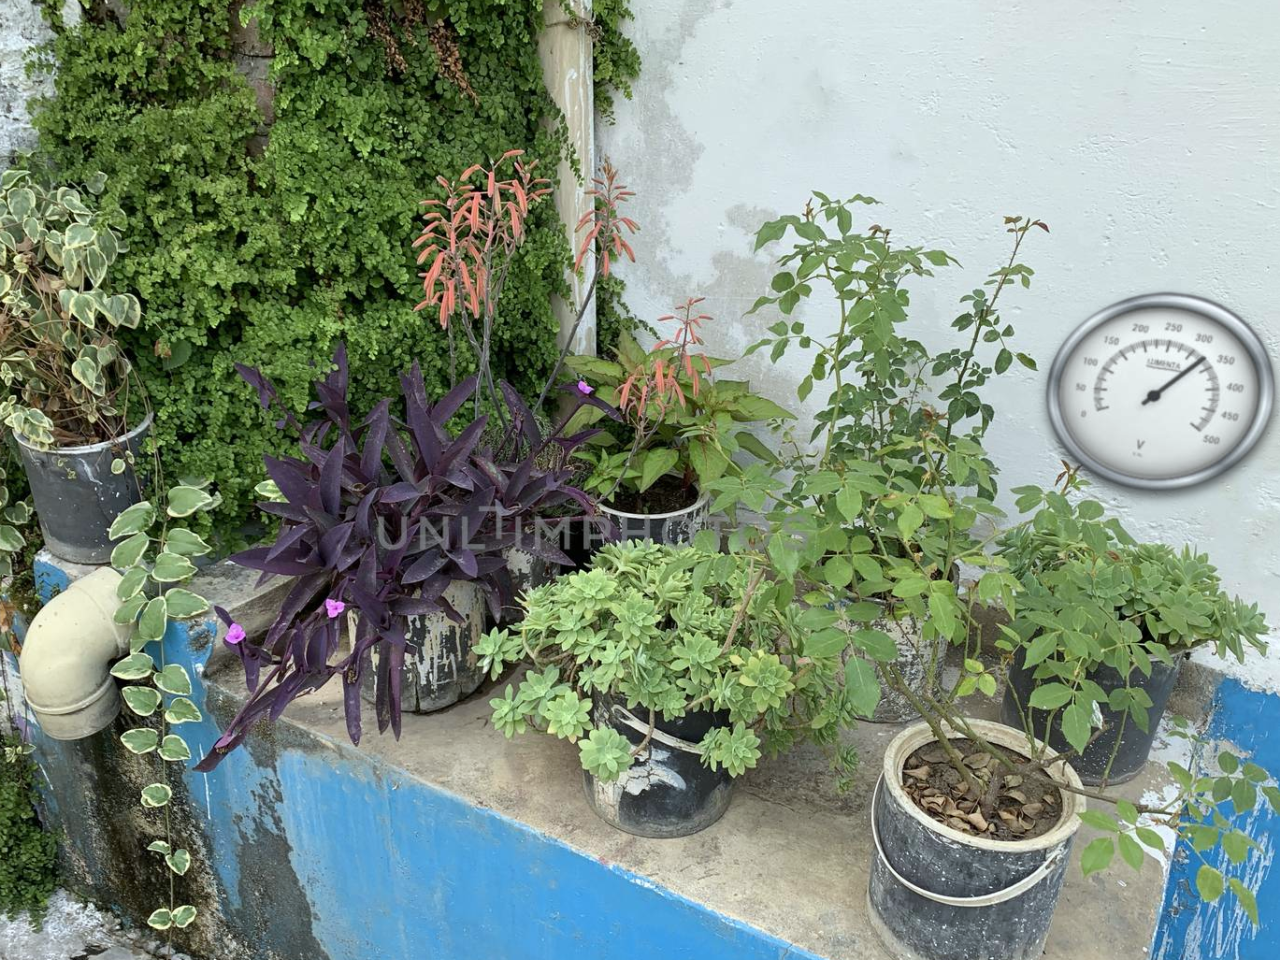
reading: 325,V
